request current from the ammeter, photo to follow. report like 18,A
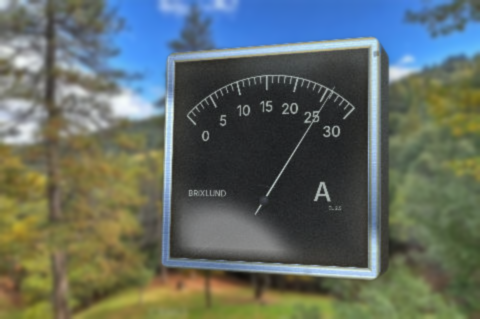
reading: 26,A
